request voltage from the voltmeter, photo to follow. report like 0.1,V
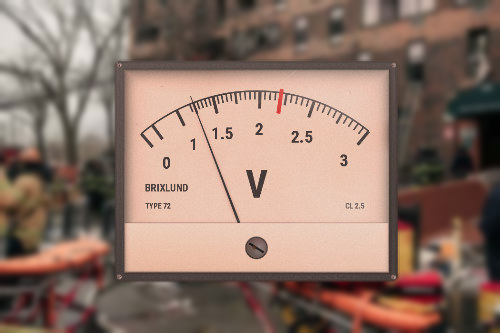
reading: 1.25,V
